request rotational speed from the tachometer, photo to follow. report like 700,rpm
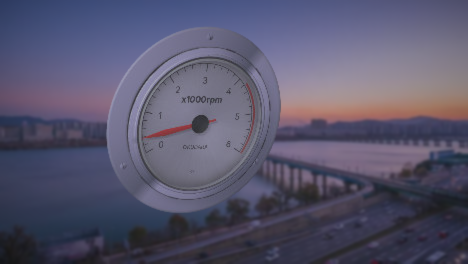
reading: 400,rpm
